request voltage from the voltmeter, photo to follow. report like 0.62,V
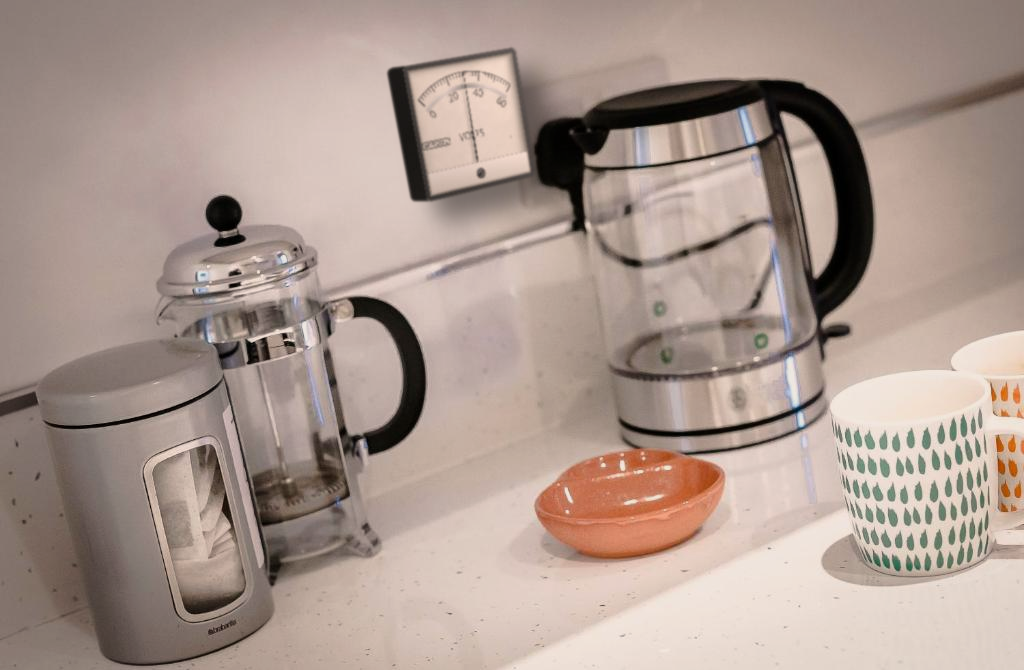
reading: 30,V
